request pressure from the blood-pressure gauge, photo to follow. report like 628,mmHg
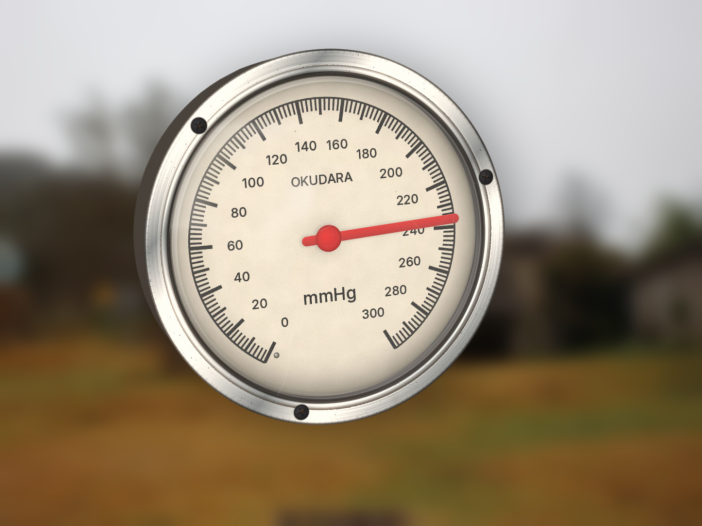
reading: 236,mmHg
